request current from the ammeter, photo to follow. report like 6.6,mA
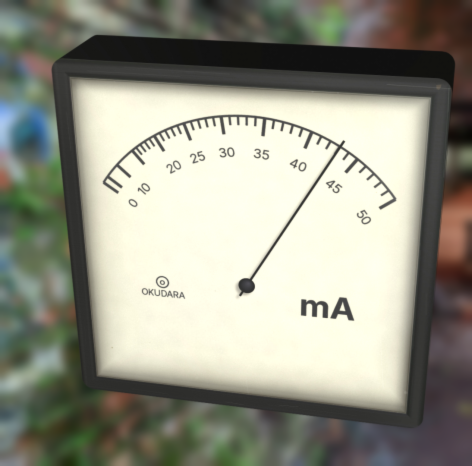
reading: 43,mA
